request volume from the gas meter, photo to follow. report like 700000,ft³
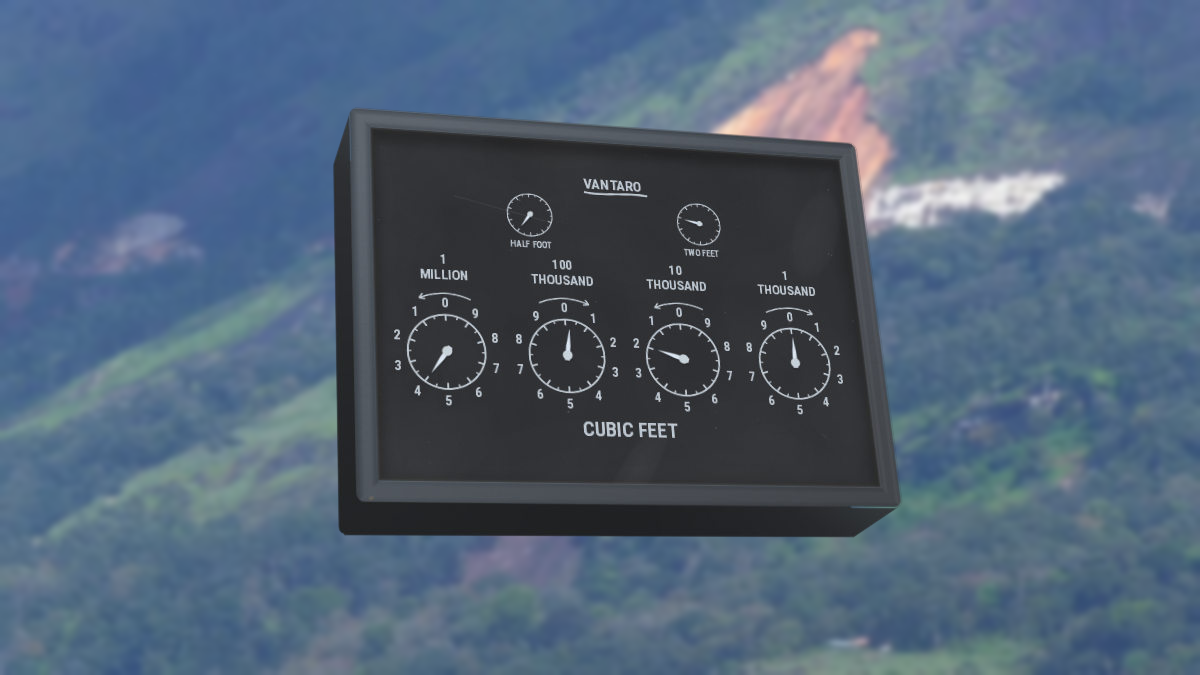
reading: 402000,ft³
